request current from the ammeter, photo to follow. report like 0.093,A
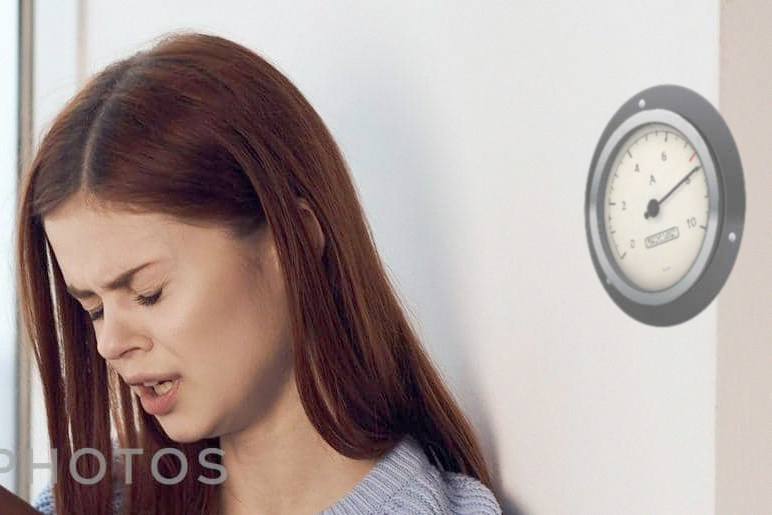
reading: 8,A
